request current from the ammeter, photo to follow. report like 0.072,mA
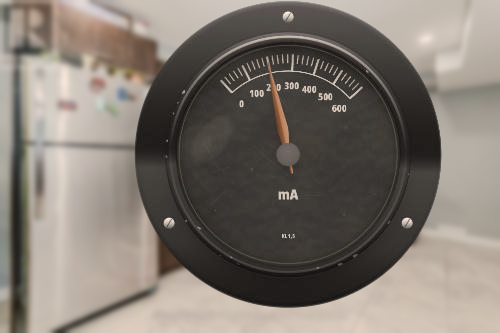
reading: 200,mA
